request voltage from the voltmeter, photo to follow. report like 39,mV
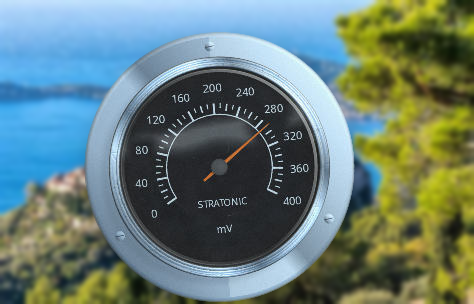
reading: 290,mV
